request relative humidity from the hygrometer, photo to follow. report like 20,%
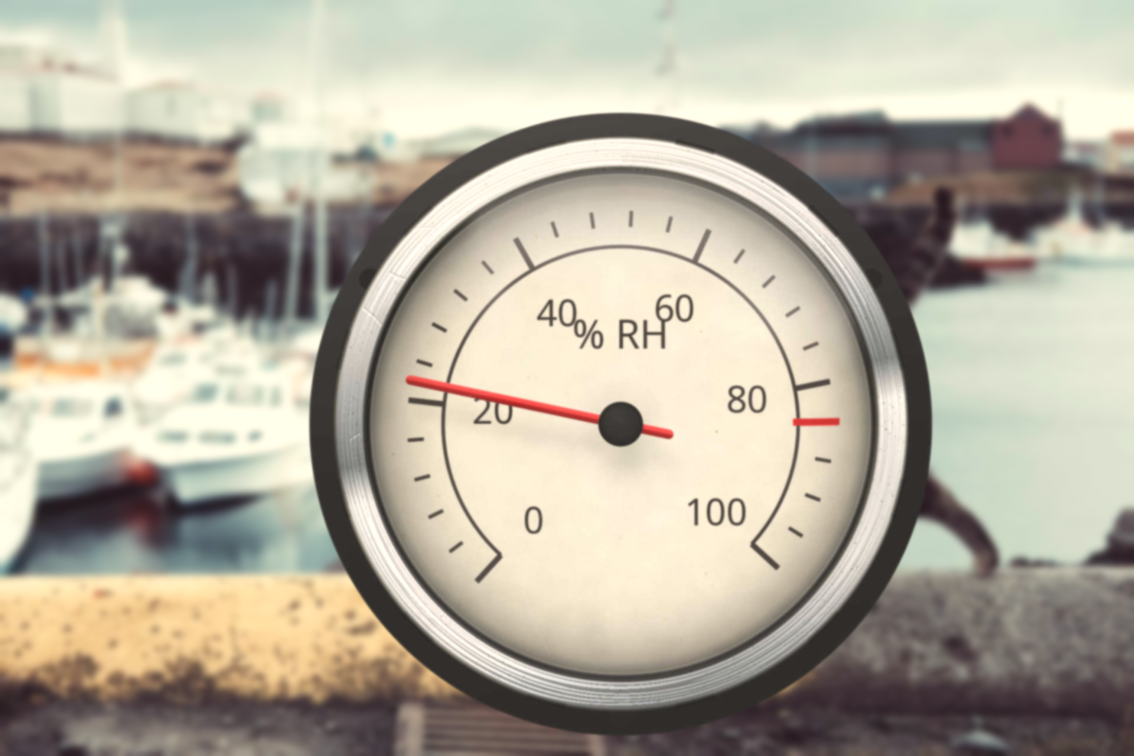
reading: 22,%
